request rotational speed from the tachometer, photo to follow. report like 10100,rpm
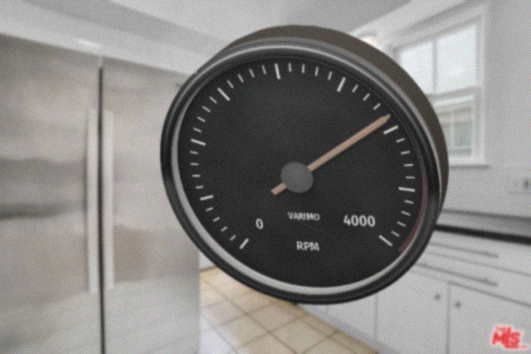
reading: 2900,rpm
